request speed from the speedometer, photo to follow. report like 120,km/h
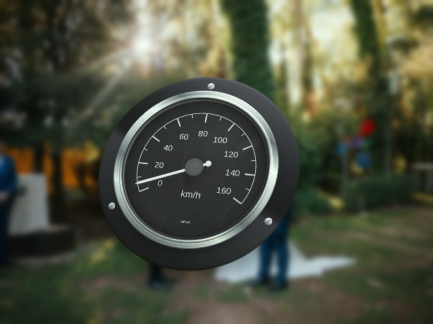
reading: 5,km/h
